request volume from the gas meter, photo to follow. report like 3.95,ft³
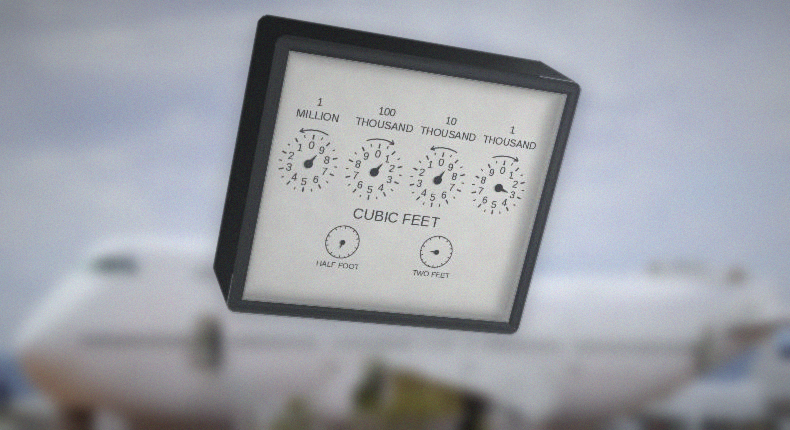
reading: 909300,ft³
